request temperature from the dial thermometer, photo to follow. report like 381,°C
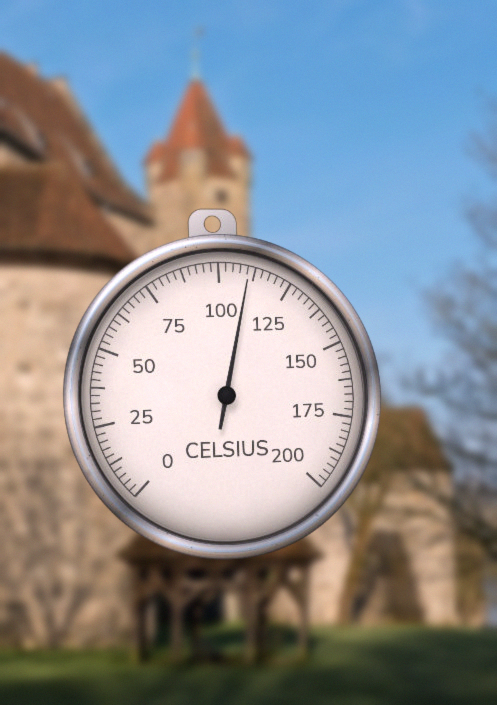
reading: 110,°C
